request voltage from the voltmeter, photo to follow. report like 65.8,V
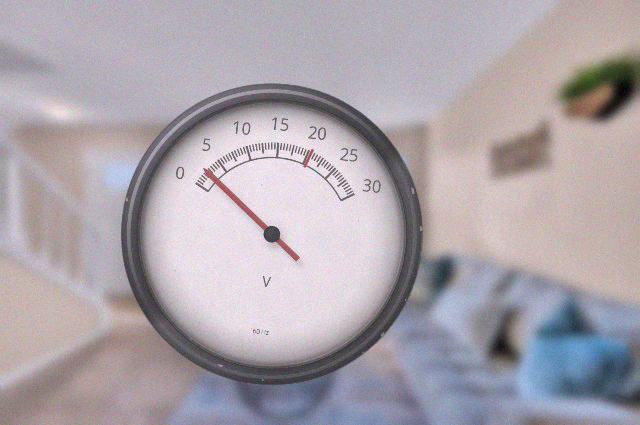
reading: 2.5,V
